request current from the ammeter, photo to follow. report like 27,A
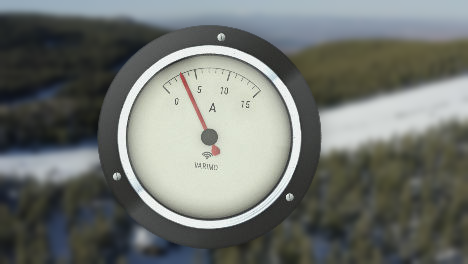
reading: 3,A
